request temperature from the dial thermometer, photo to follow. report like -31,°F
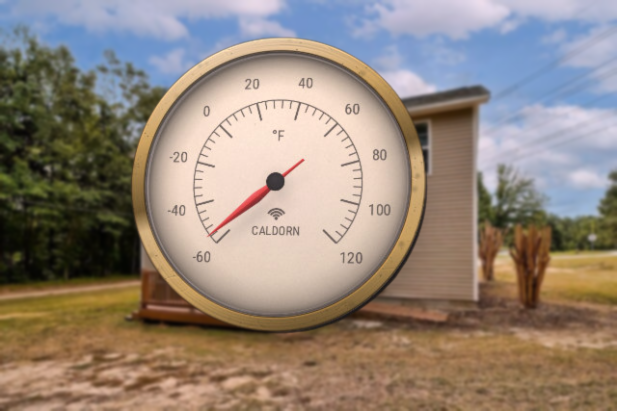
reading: -56,°F
